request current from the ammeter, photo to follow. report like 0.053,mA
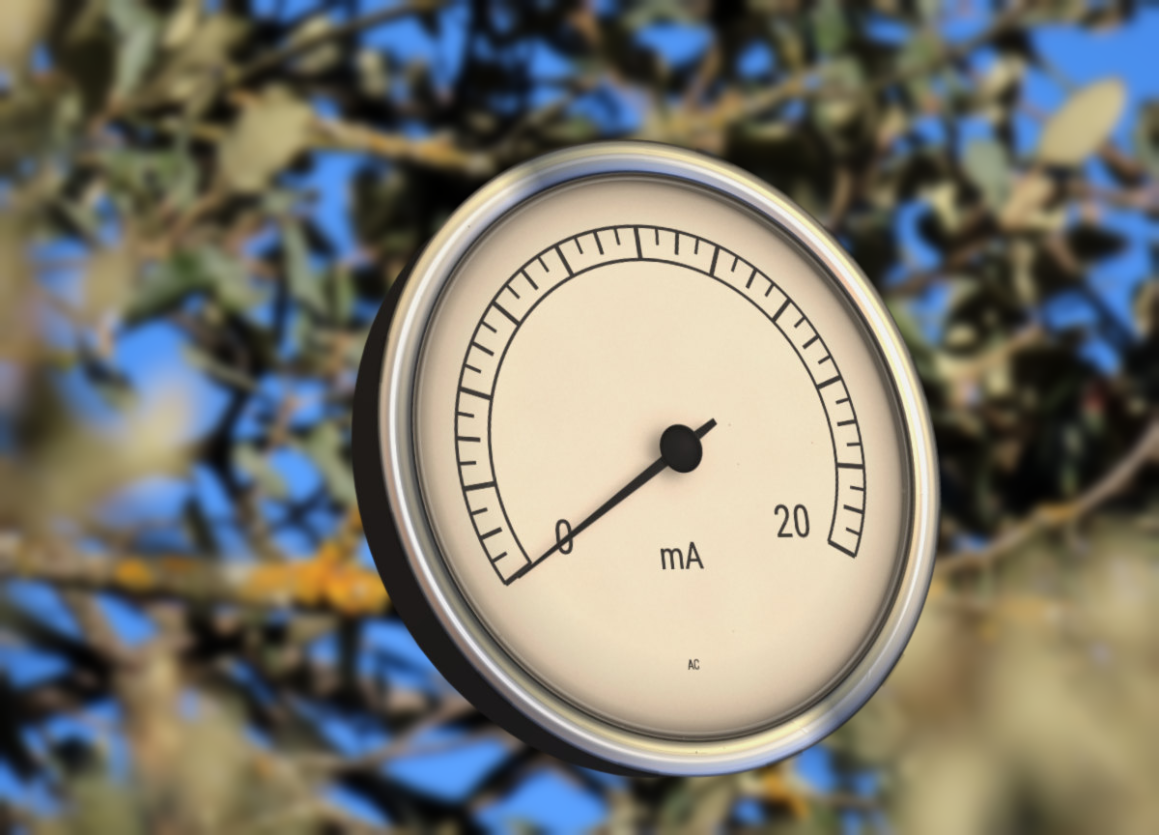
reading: 0,mA
